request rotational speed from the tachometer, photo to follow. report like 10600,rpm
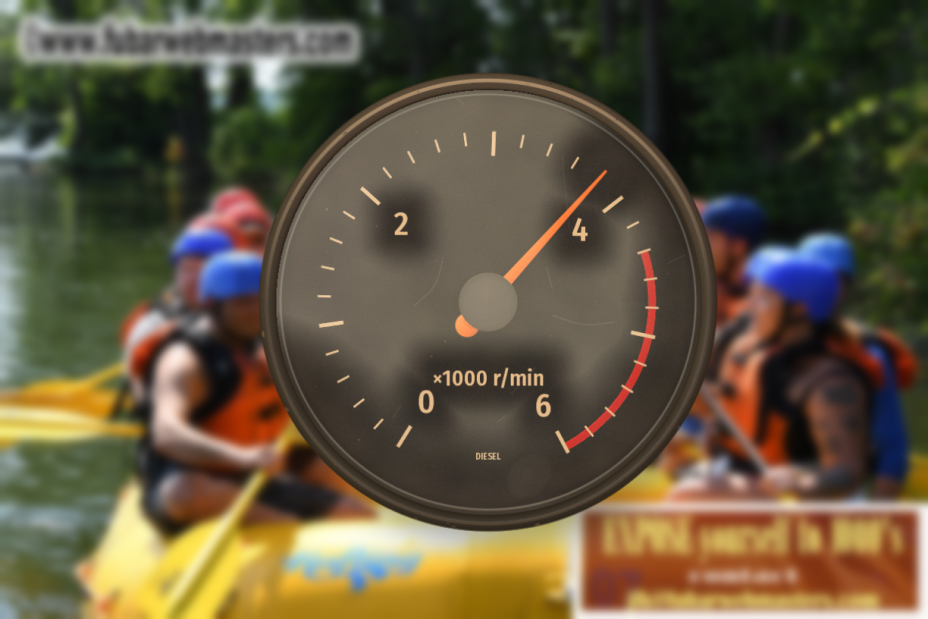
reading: 3800,rpm
